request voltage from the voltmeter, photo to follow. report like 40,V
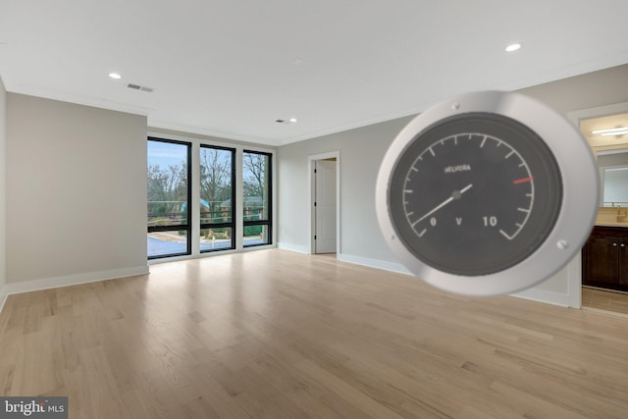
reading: 0.5,V
